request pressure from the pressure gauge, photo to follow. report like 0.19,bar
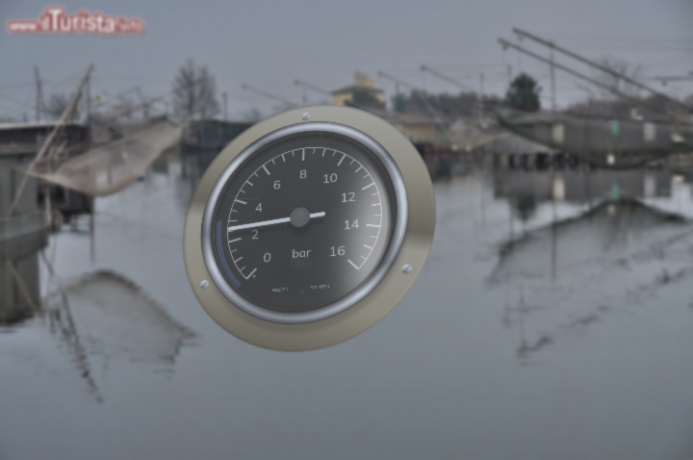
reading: 2.5,bar
